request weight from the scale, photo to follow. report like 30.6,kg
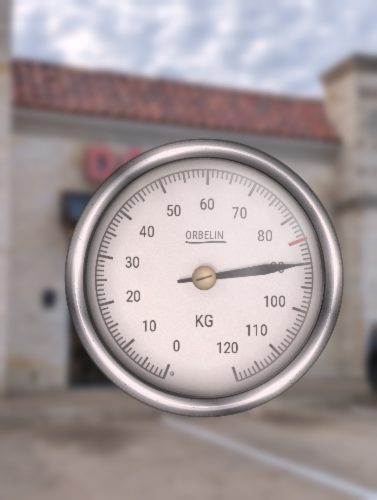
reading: 90,kg
